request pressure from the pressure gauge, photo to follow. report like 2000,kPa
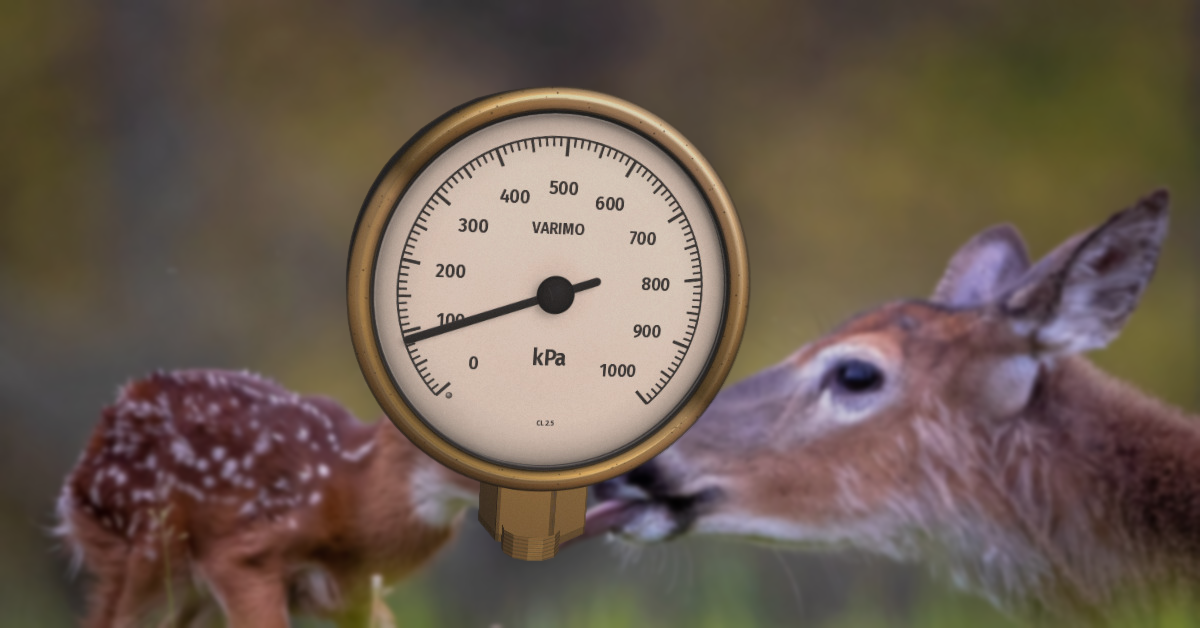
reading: 90,kPa
